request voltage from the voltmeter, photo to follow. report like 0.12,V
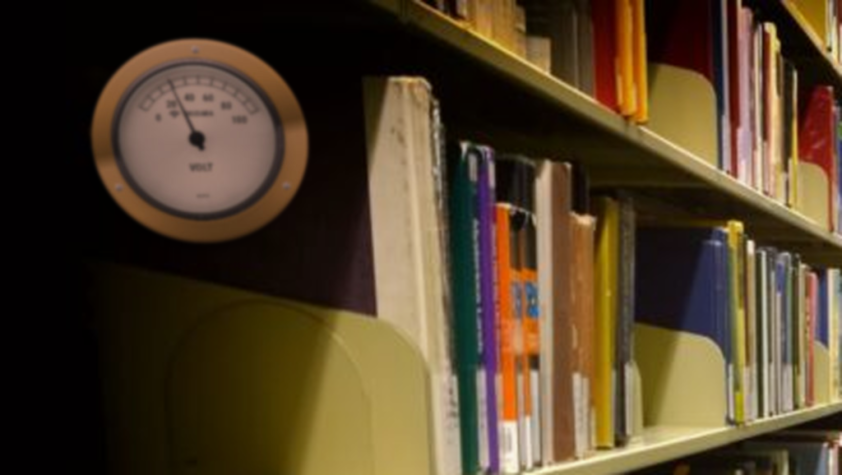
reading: 30,V
